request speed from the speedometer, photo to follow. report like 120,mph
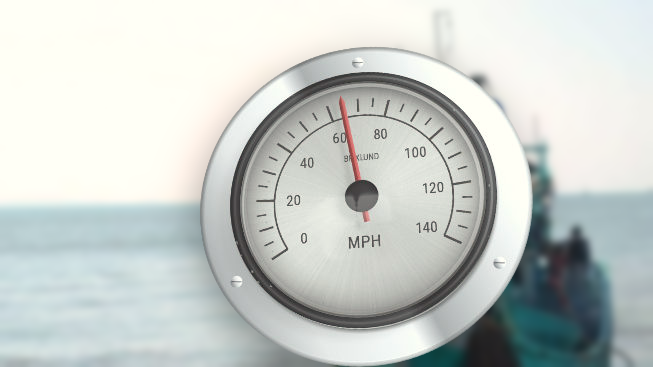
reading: 65,mph
